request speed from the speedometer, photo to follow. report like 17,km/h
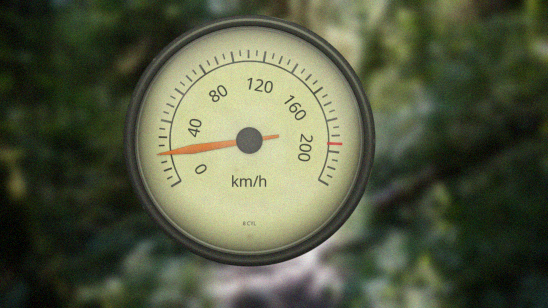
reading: 20,km/h
